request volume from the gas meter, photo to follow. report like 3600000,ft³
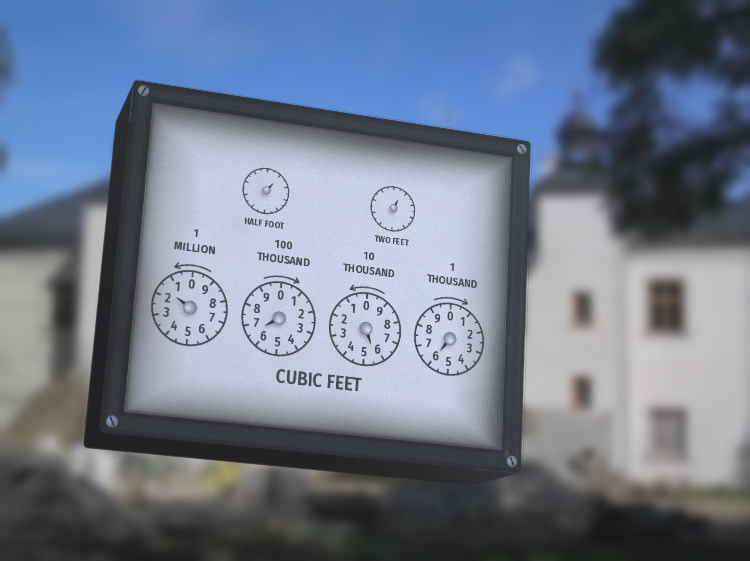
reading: 165600,ft³
